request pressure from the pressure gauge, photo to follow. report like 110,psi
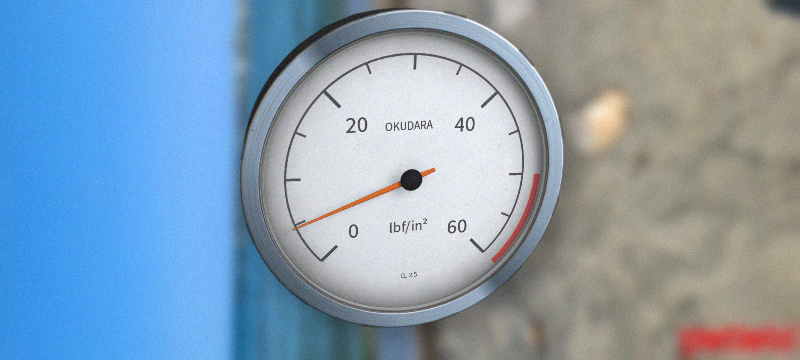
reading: 5,psi
